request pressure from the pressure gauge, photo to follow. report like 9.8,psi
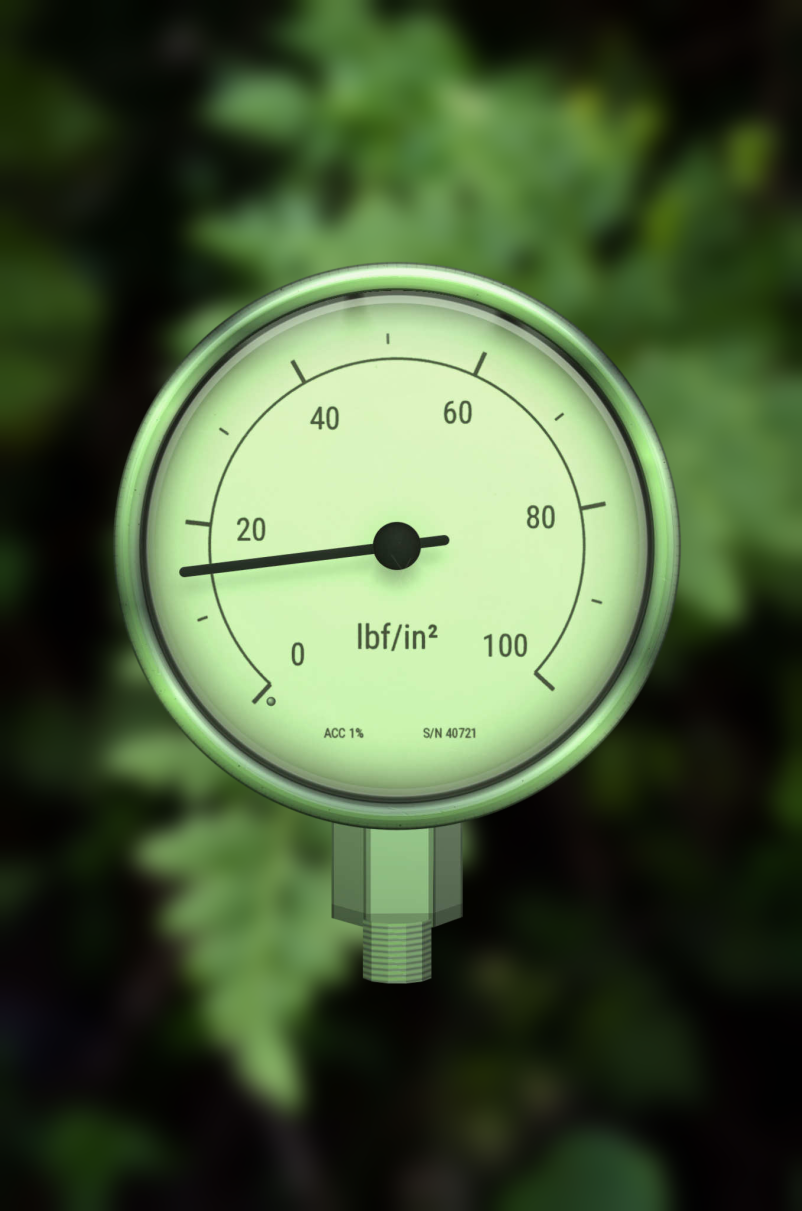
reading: 15,psi
